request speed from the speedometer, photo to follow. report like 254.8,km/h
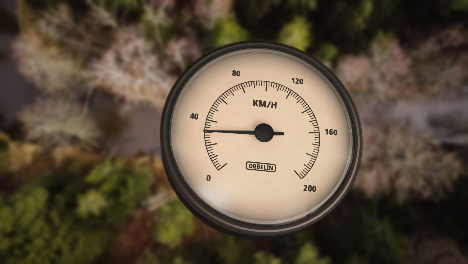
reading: 30,km/h
